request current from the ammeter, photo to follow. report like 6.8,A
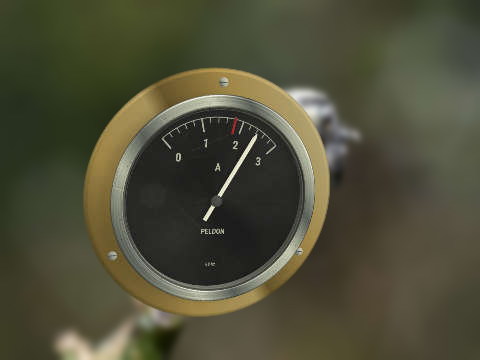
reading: 2.4,A
